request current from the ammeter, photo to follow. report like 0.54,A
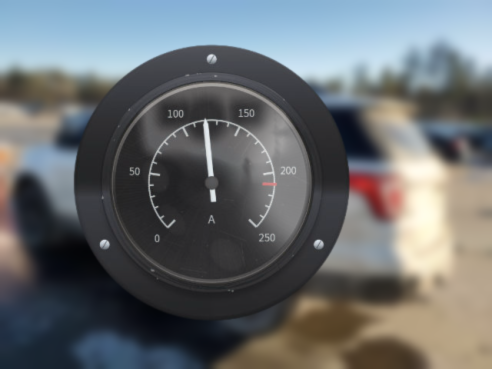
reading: 120,A
